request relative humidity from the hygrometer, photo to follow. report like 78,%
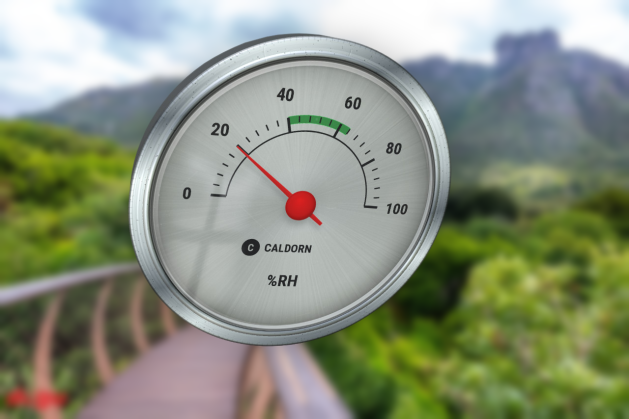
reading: 20,%
